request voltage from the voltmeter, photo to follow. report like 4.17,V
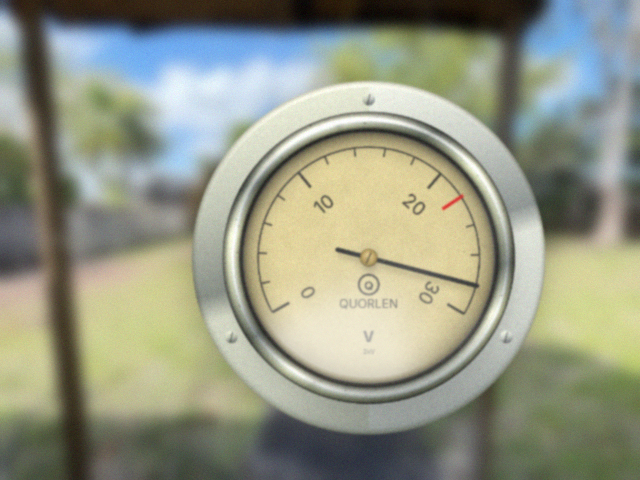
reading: 28,V
